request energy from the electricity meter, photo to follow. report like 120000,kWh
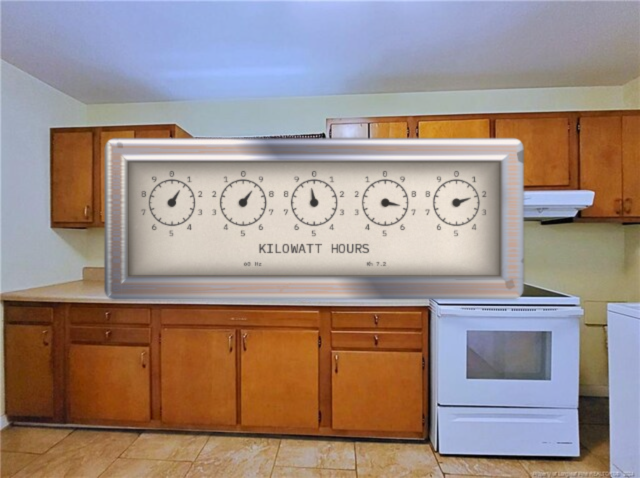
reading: 8972,kWh
